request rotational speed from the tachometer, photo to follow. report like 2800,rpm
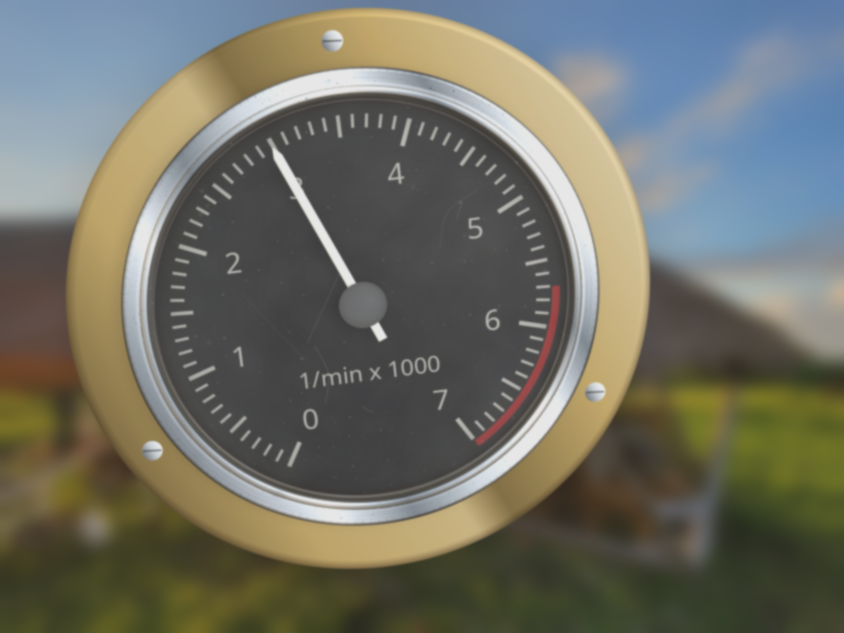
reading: 3000,rpm
